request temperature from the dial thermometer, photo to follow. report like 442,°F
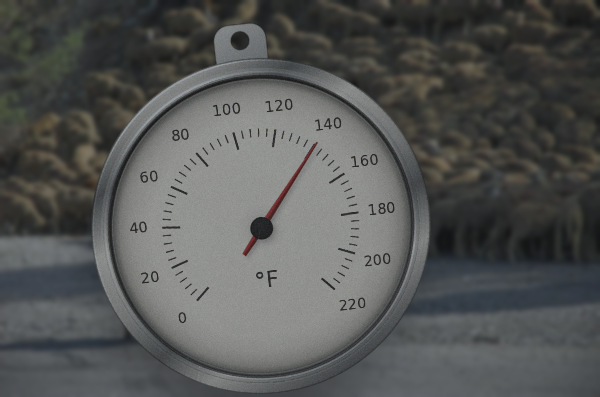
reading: 140,°F
